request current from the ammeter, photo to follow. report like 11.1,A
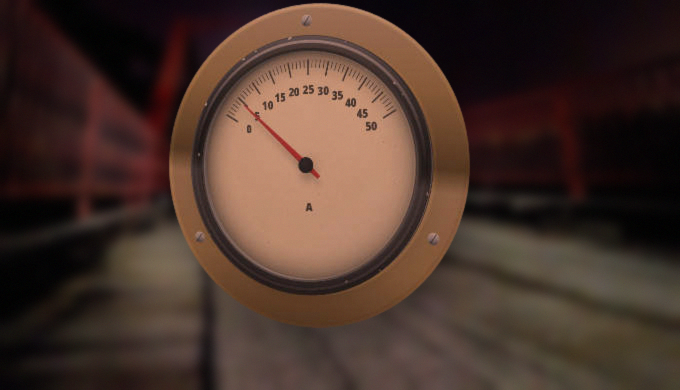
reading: 5,A
